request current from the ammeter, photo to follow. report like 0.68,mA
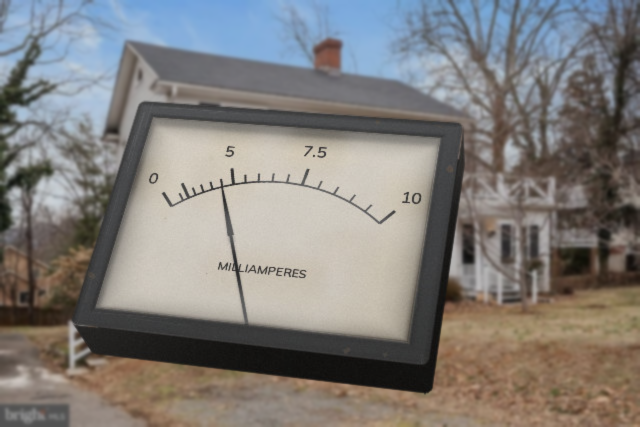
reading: 4.5,mA
